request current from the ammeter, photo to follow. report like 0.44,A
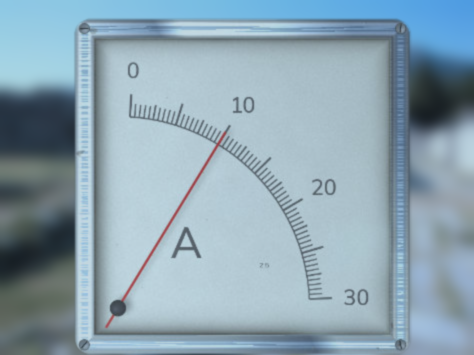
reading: 10,A
